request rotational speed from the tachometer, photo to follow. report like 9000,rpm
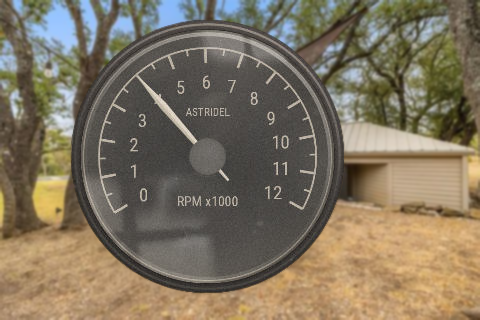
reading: 4000,rpm
